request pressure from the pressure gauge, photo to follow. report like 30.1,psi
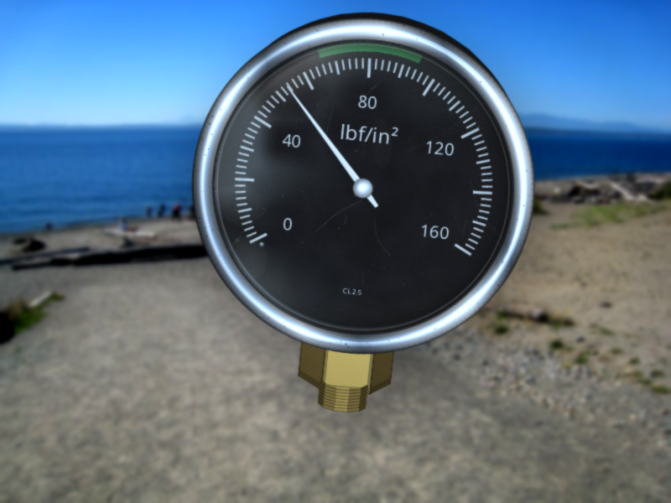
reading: 54,psi
